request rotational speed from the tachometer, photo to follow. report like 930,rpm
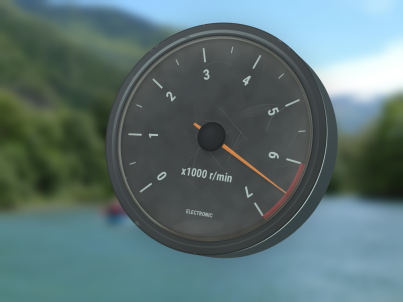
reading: 6500,rpm
